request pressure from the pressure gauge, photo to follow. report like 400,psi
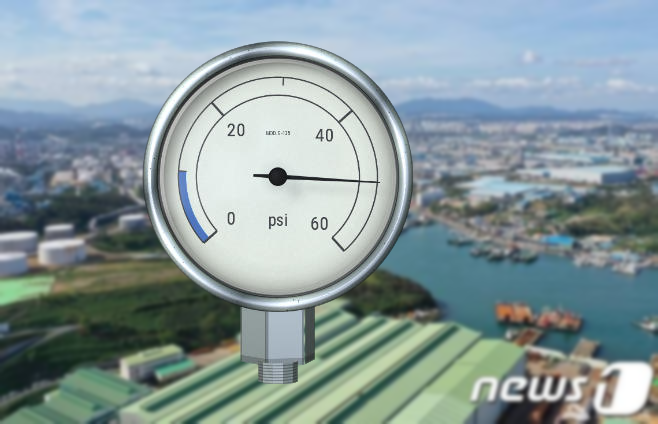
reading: 50,psi
